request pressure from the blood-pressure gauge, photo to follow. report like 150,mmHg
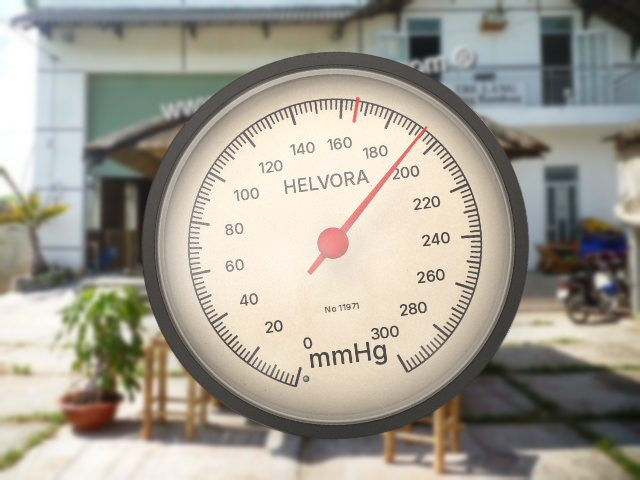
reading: 194,mmHg
